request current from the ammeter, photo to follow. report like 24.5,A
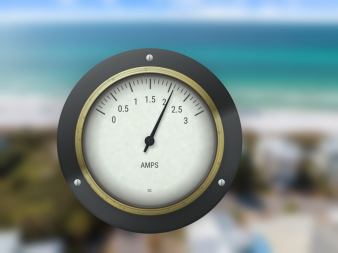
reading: 2.1,A
